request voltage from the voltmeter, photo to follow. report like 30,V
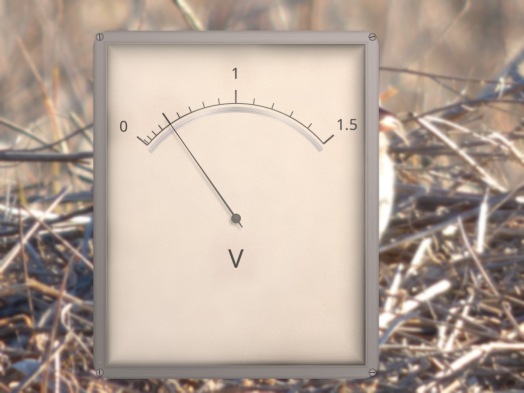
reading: 0.5,V
